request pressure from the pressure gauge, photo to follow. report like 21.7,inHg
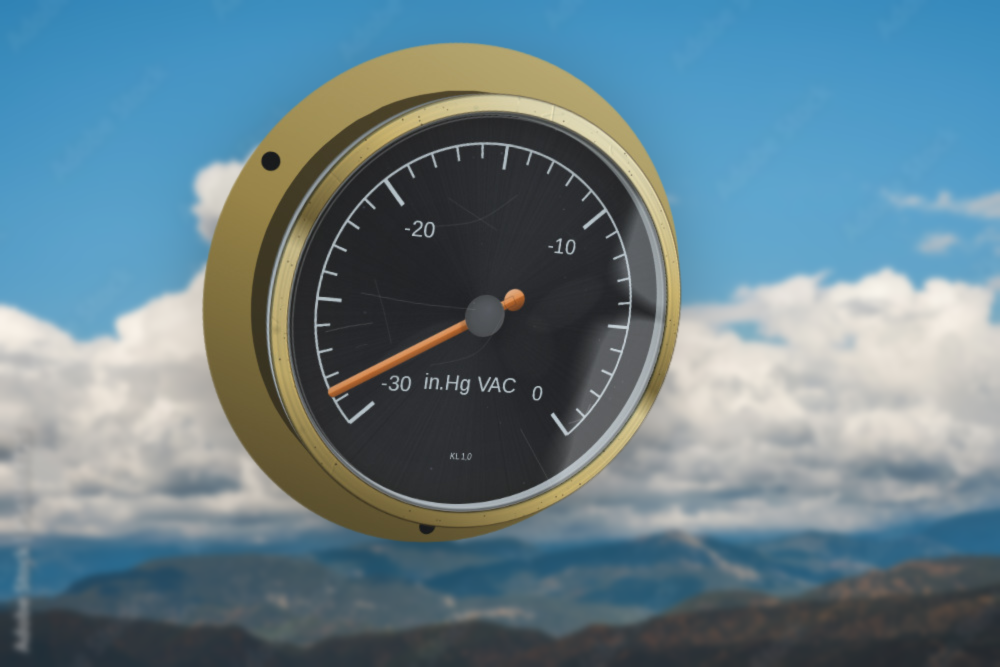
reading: -28.5,inHg
